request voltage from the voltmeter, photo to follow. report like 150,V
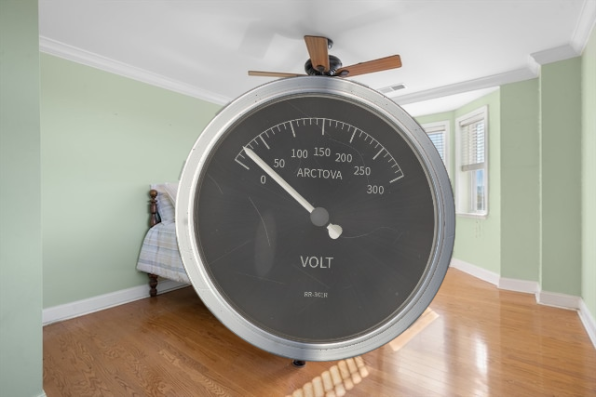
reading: 20,V
